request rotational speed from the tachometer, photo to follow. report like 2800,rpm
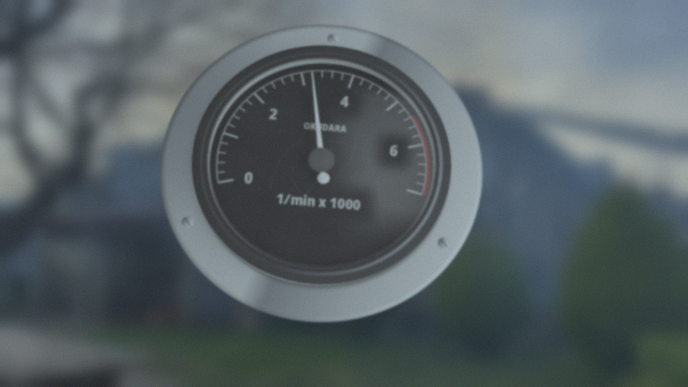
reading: 3200,rpm
